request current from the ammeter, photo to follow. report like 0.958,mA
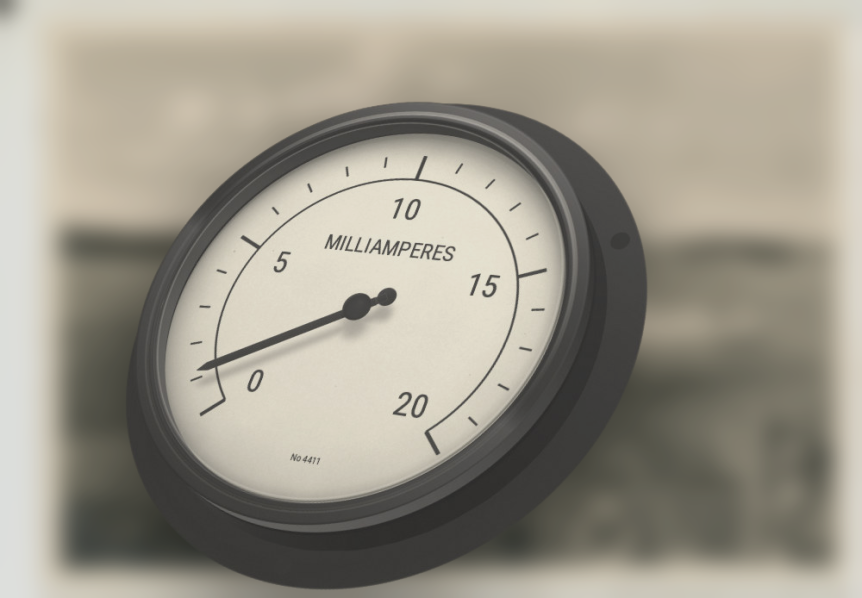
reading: 1,mA
